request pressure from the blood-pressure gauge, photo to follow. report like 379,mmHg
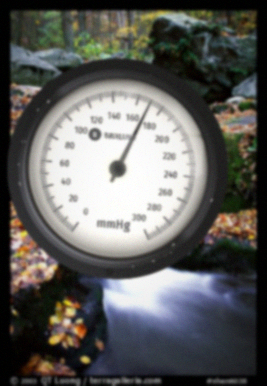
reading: 170,mmHg
